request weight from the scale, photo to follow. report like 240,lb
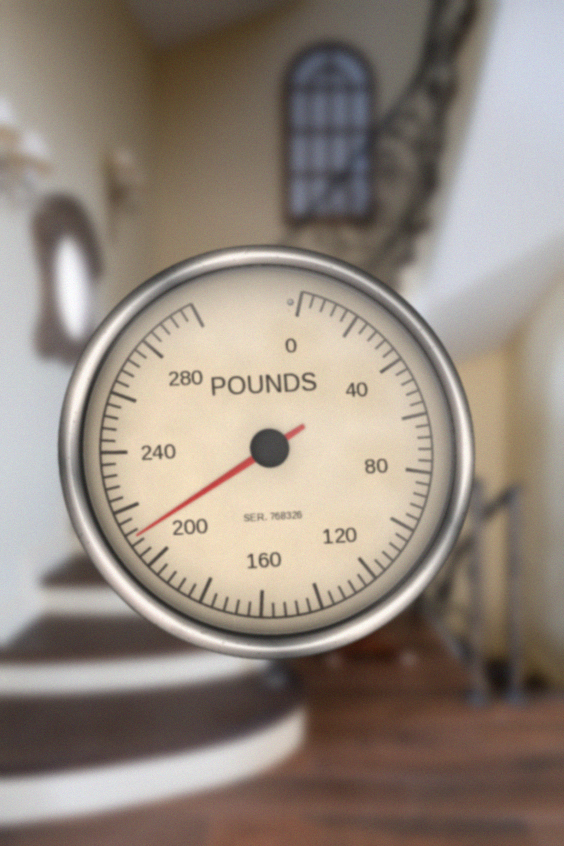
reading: 210,lb
